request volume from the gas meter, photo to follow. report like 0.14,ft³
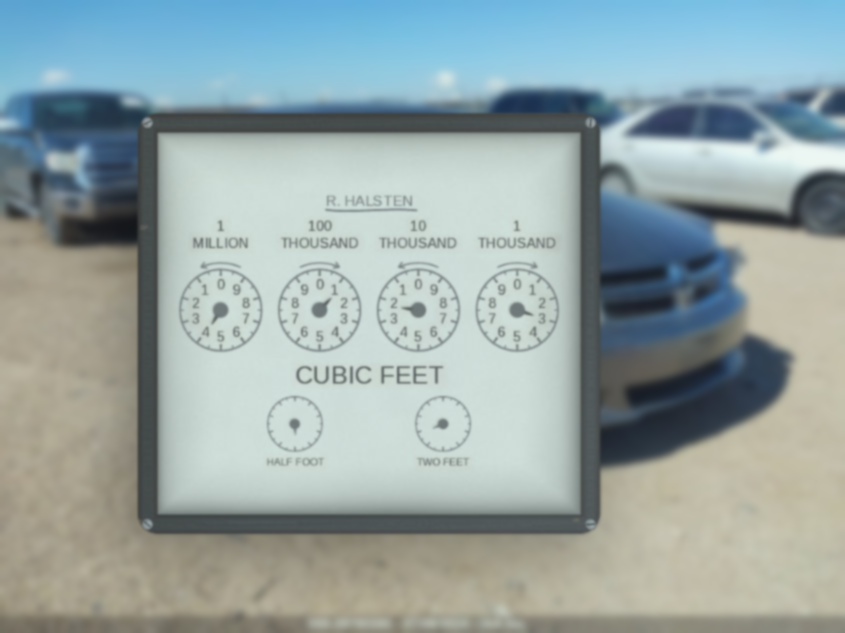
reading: 412300,ft³
